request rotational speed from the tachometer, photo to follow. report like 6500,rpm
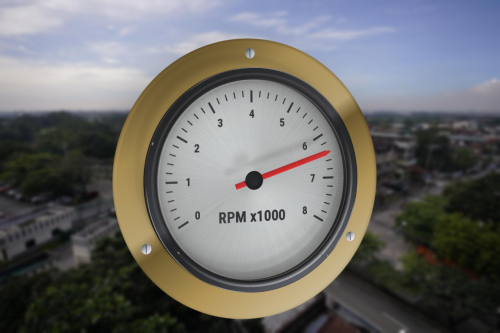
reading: 6400,rpm
